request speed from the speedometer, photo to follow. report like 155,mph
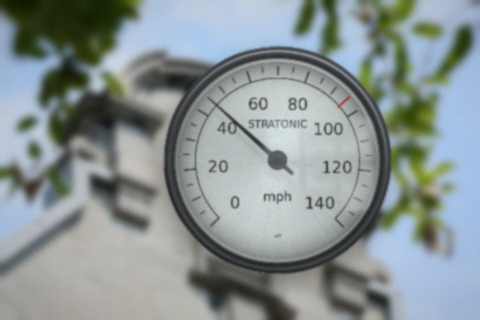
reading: 45,mph
